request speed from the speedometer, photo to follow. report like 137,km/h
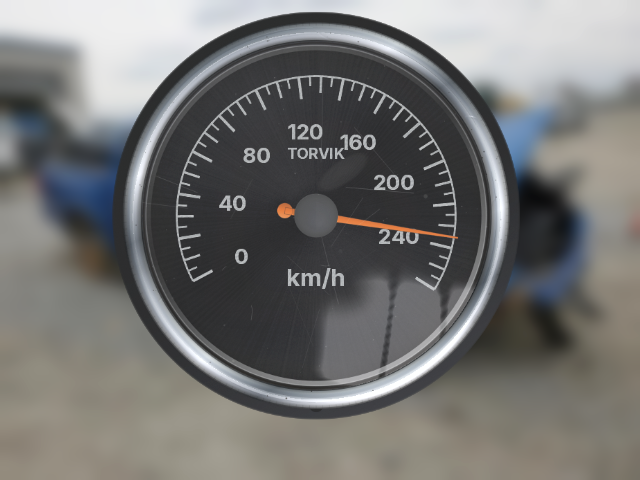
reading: 235,km/h
